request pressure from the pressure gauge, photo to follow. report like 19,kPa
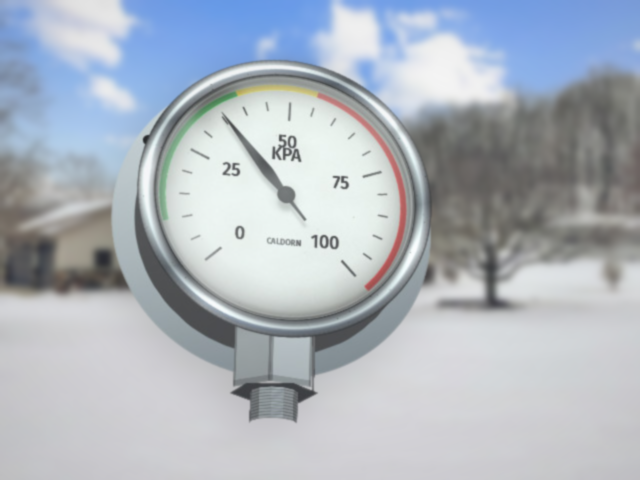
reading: 35,kPa
